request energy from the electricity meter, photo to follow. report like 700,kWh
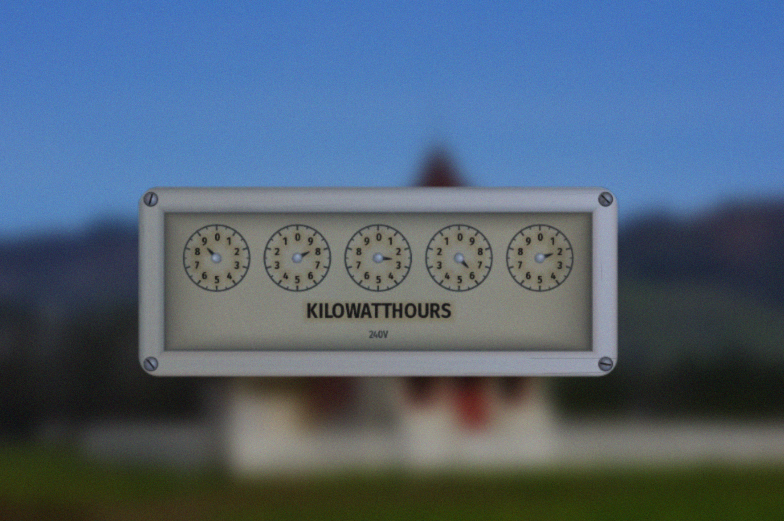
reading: 88262,kWh
